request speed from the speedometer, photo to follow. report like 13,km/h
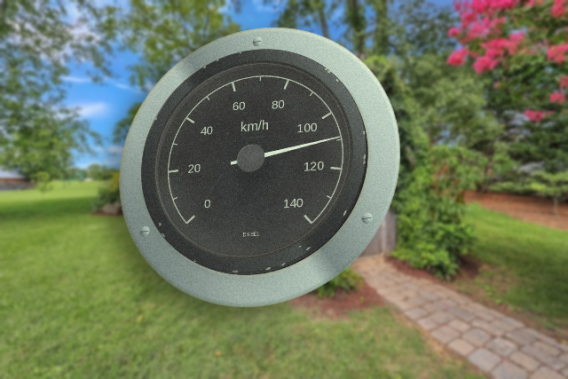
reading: 110,km/h
